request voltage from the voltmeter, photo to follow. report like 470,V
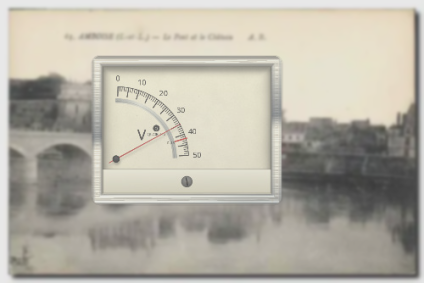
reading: 35,V
